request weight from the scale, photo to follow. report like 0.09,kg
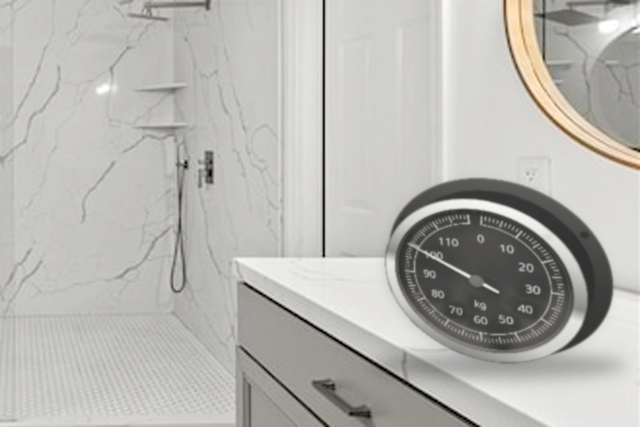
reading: 100,kg
